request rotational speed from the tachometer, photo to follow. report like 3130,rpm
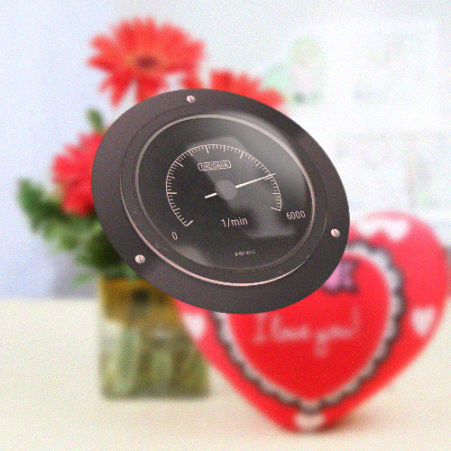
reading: 5000,rpm
